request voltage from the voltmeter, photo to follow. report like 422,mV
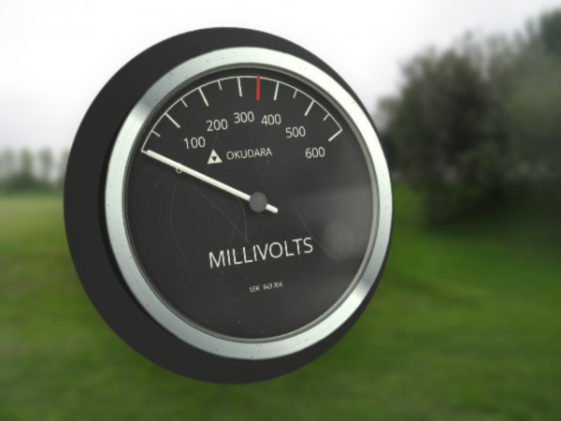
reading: 0,mV
